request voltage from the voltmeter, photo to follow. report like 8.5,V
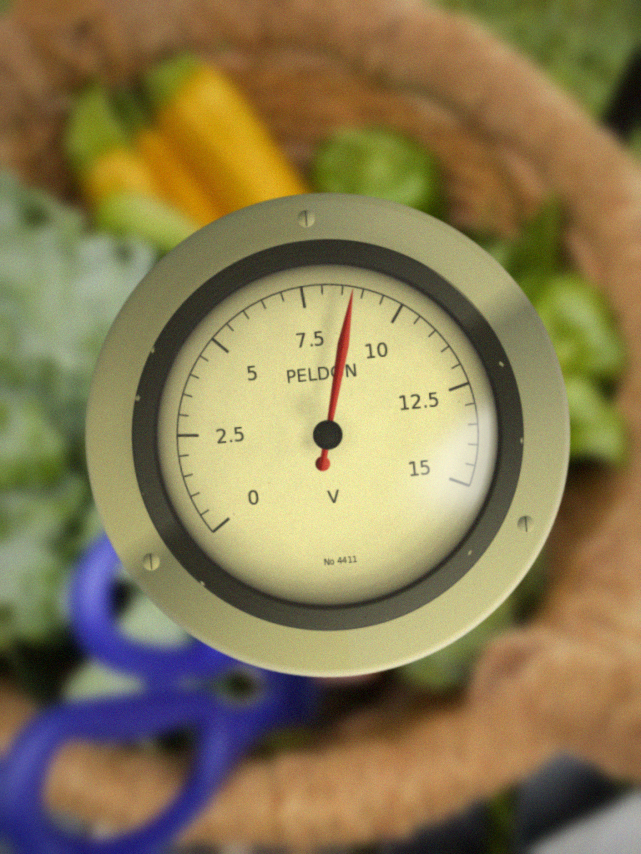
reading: 8.75,V
